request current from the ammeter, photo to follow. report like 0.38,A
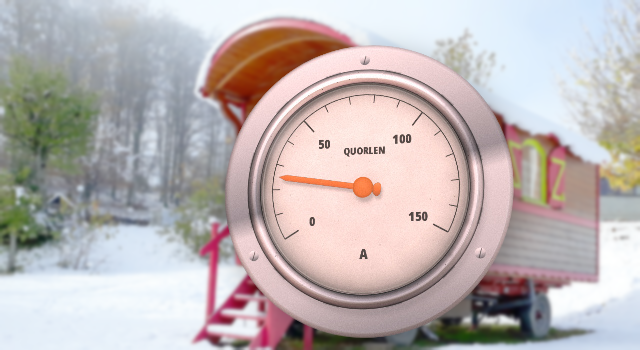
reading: 25,A
